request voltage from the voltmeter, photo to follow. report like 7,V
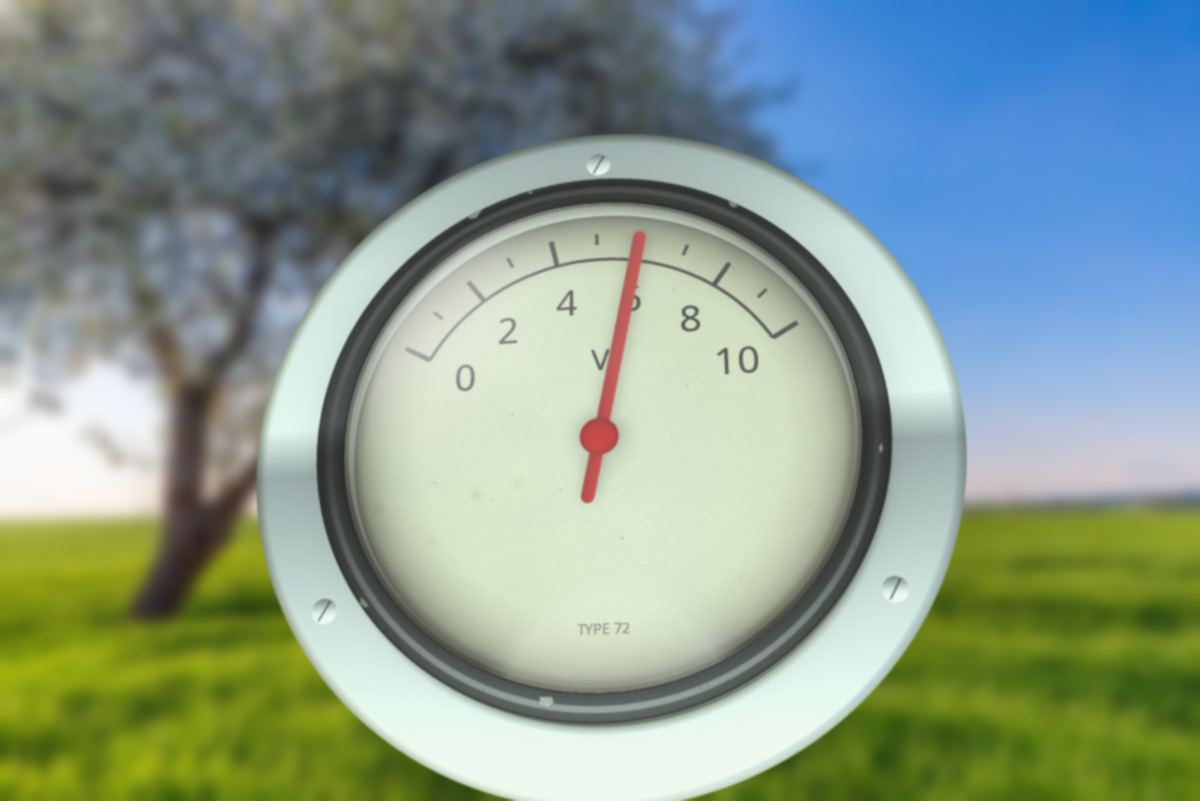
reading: 6,V
